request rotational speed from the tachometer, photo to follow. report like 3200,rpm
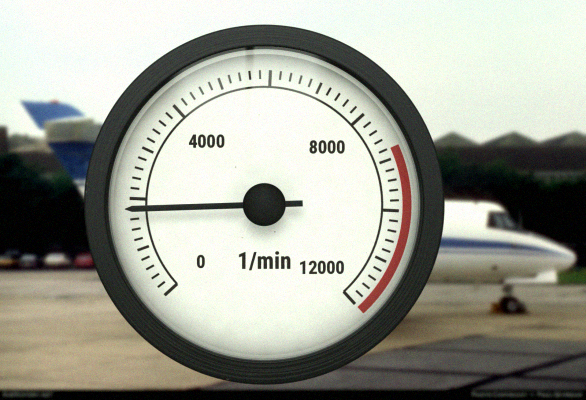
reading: 1800,rpm
